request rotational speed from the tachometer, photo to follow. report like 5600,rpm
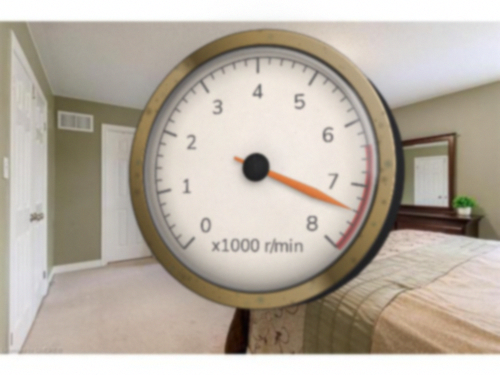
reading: 7400,rpm
